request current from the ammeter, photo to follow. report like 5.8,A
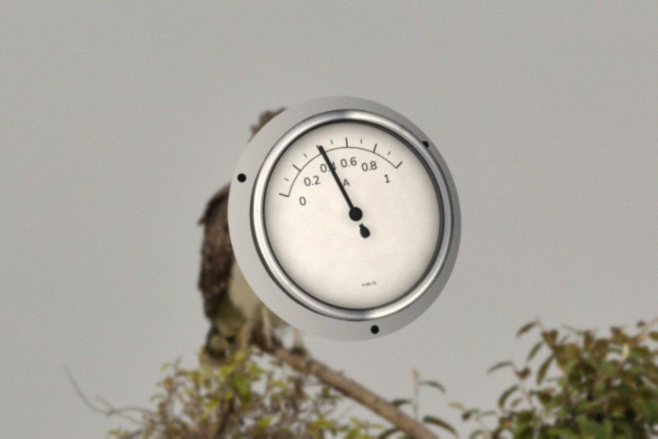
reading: 0.4,A
